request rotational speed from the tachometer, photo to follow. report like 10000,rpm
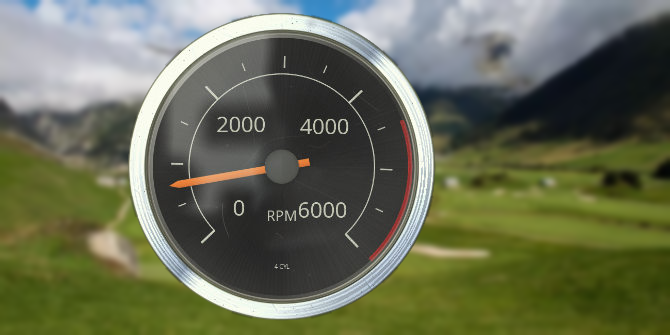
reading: 750,rpm
